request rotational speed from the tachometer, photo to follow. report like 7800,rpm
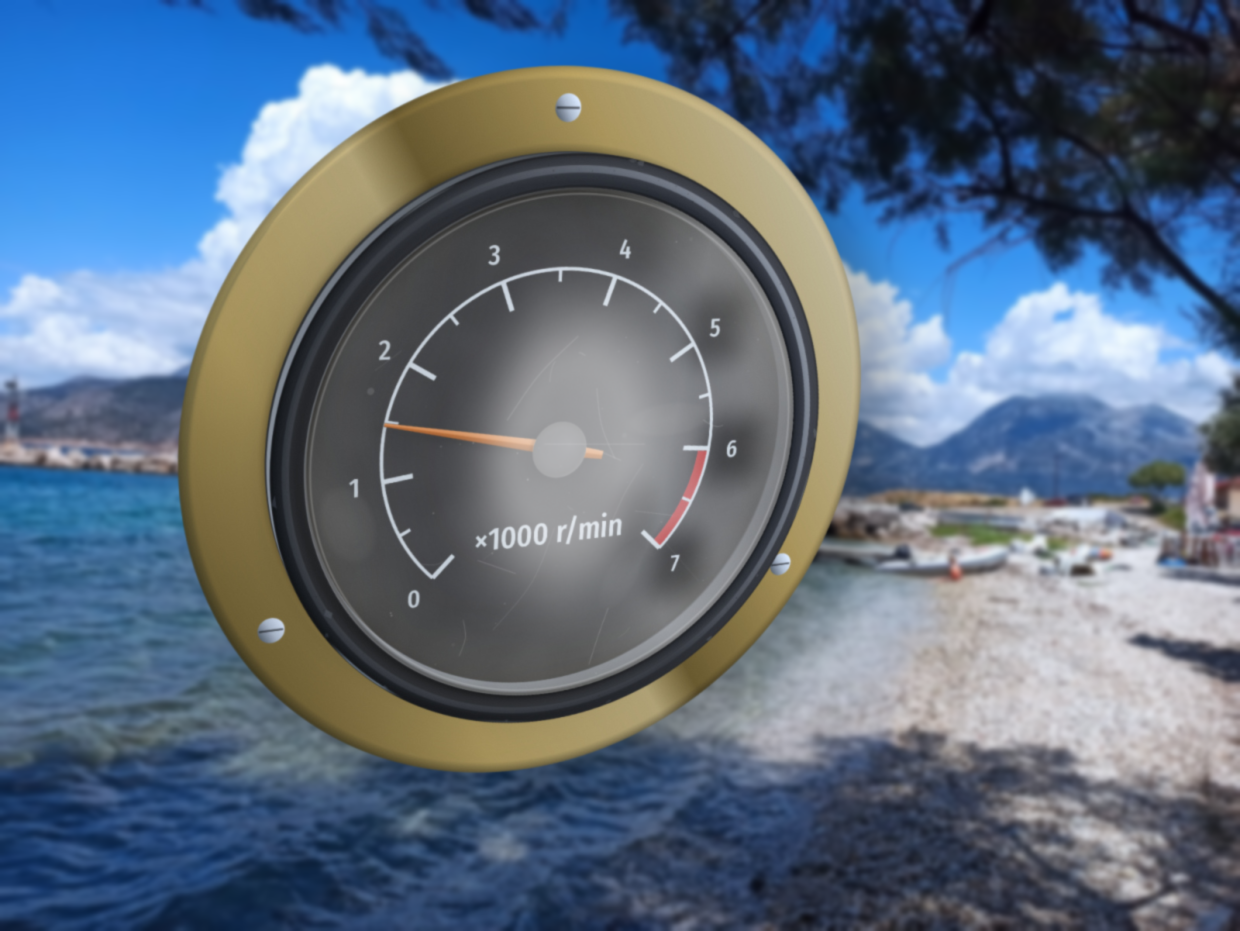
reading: 1500,rpm
